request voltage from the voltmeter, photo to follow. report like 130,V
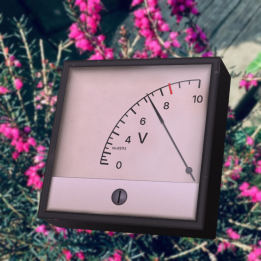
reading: 7.25,V
